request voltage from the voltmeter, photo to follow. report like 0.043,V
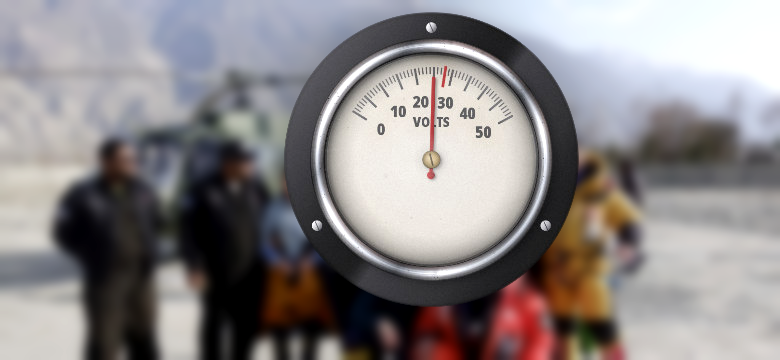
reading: 25,V
